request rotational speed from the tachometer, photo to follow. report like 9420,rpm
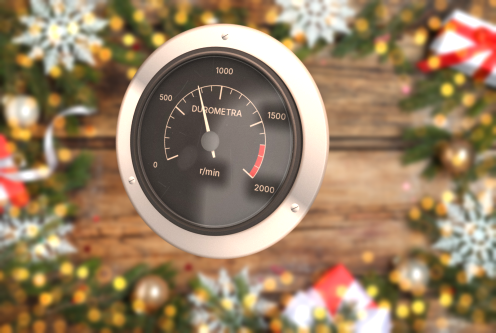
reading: 800,rpm
